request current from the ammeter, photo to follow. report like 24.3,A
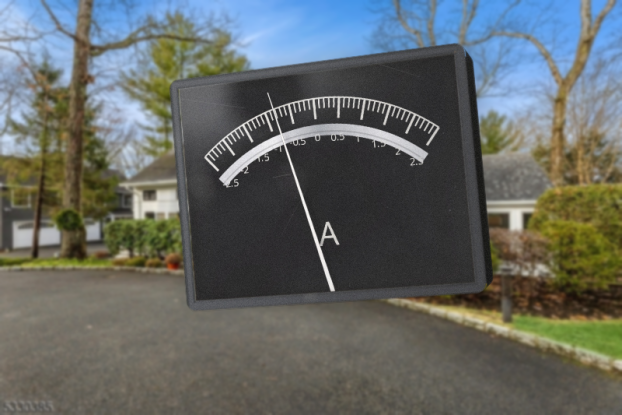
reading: -0.8,A
